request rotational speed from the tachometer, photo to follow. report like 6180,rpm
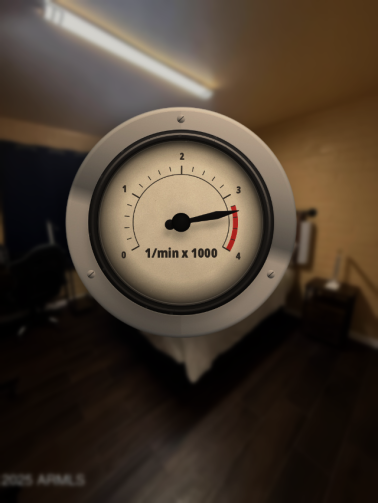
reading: 3300,rpm
